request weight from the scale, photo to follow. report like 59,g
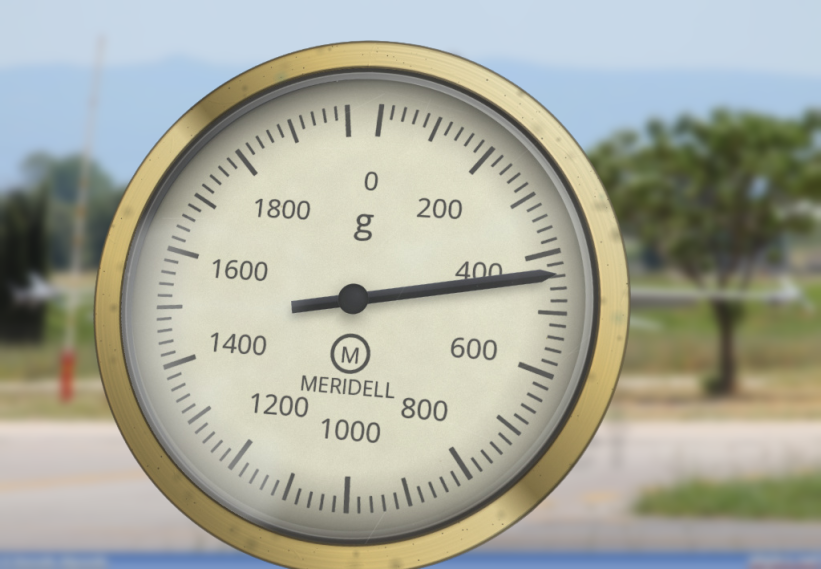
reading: 440,g
